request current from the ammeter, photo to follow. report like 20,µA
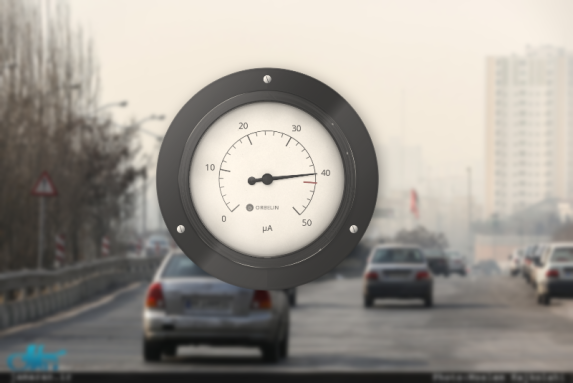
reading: 40,µA
